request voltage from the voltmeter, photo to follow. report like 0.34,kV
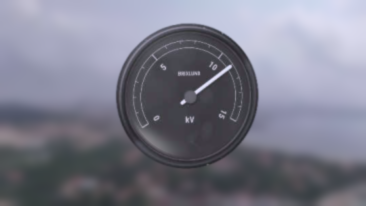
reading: 11,kV
